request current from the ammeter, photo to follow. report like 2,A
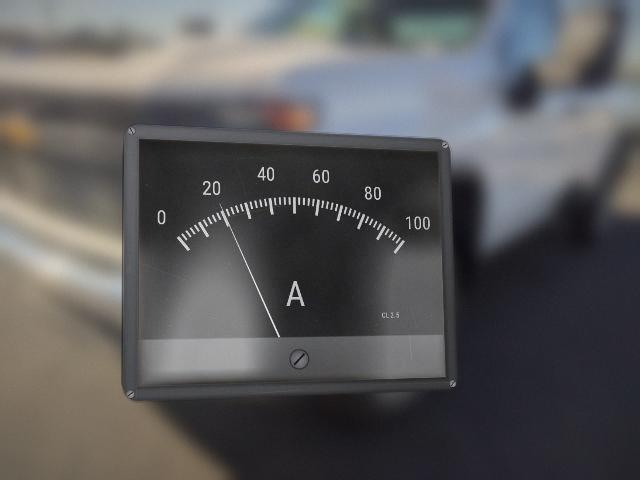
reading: 20,A
